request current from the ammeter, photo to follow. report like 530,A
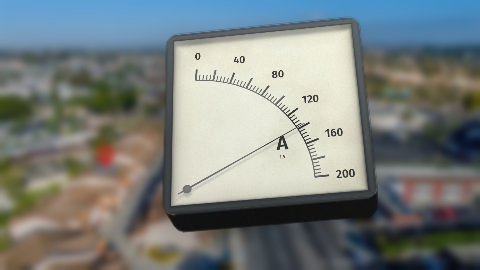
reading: 140,A
